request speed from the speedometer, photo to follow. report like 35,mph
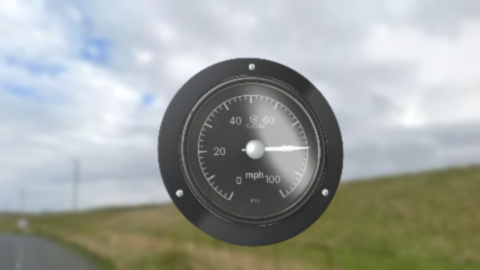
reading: 80,mph
